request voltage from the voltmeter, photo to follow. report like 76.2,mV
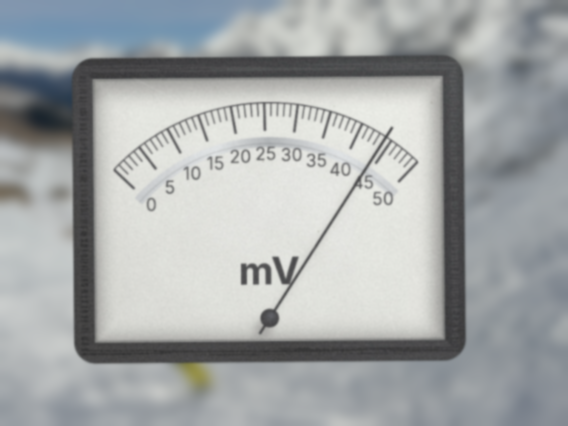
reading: 44,mV
